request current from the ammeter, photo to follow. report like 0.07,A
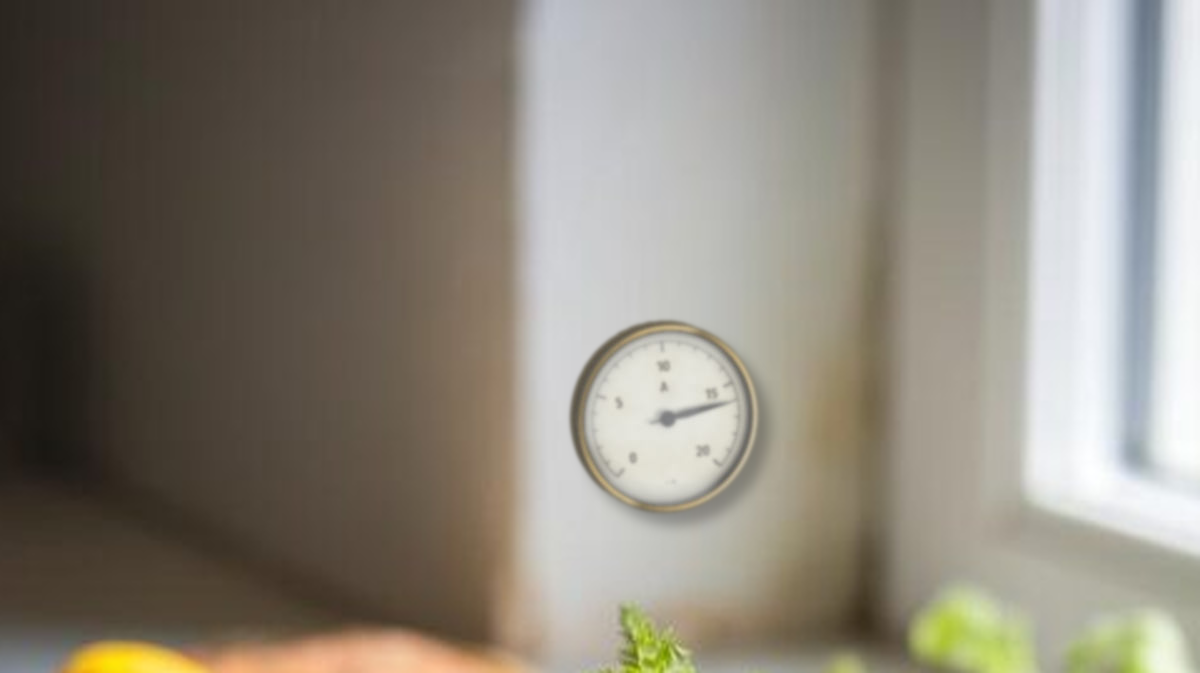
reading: 16,A
